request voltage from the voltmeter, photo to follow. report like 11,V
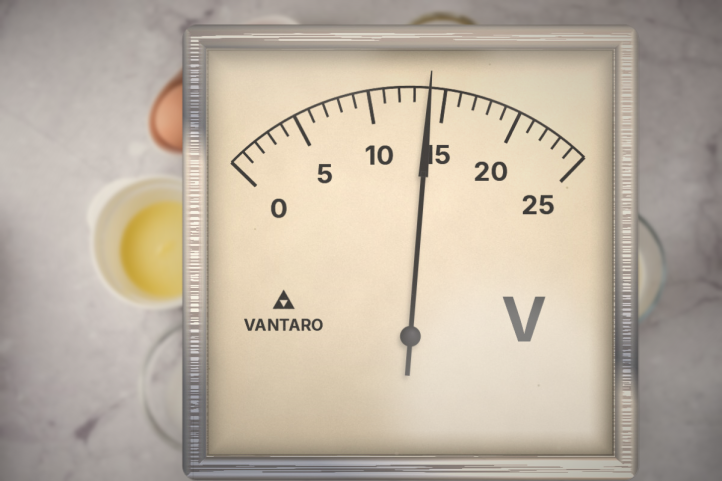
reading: 14,V
